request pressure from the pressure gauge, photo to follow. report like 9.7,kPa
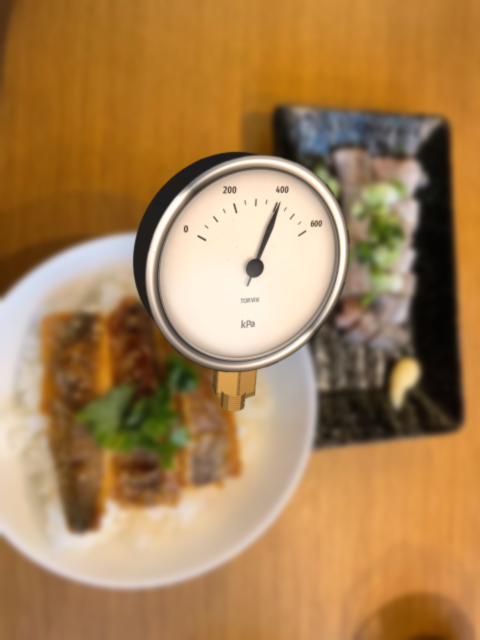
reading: 400,kPa
